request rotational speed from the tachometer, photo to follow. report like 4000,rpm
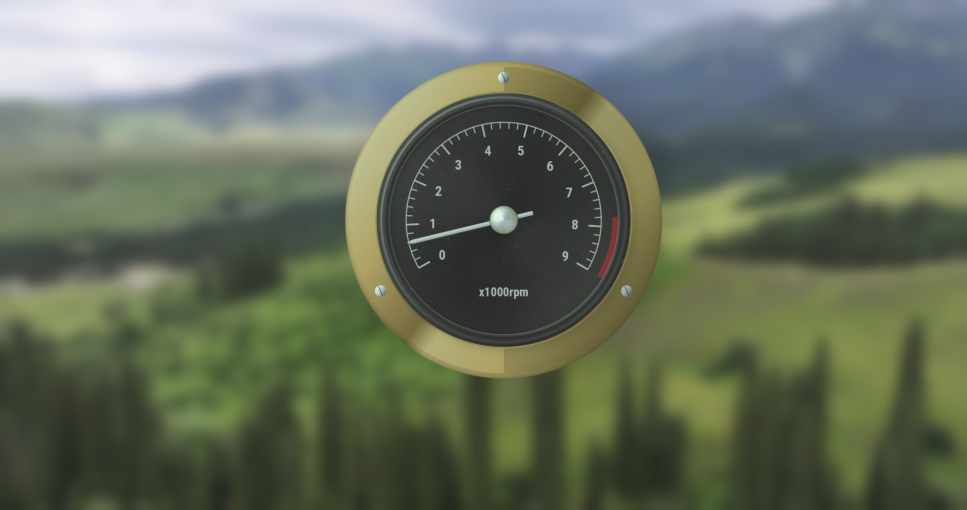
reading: 600,rpm
